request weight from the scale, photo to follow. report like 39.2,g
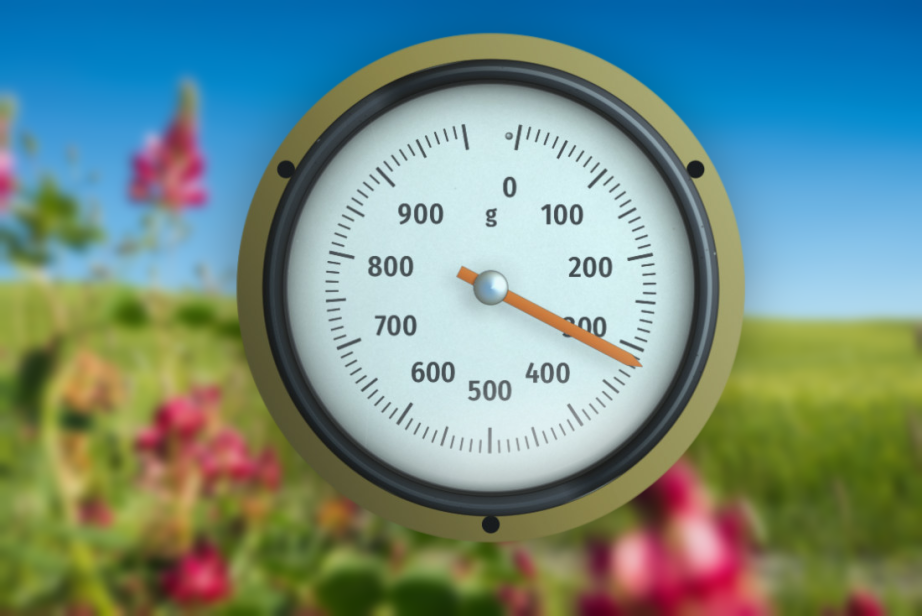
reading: 315,g
